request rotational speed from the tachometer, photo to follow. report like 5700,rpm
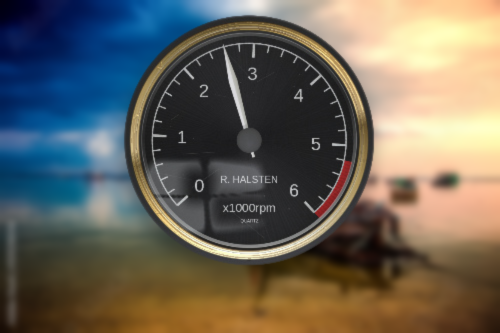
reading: 2600,rpm
